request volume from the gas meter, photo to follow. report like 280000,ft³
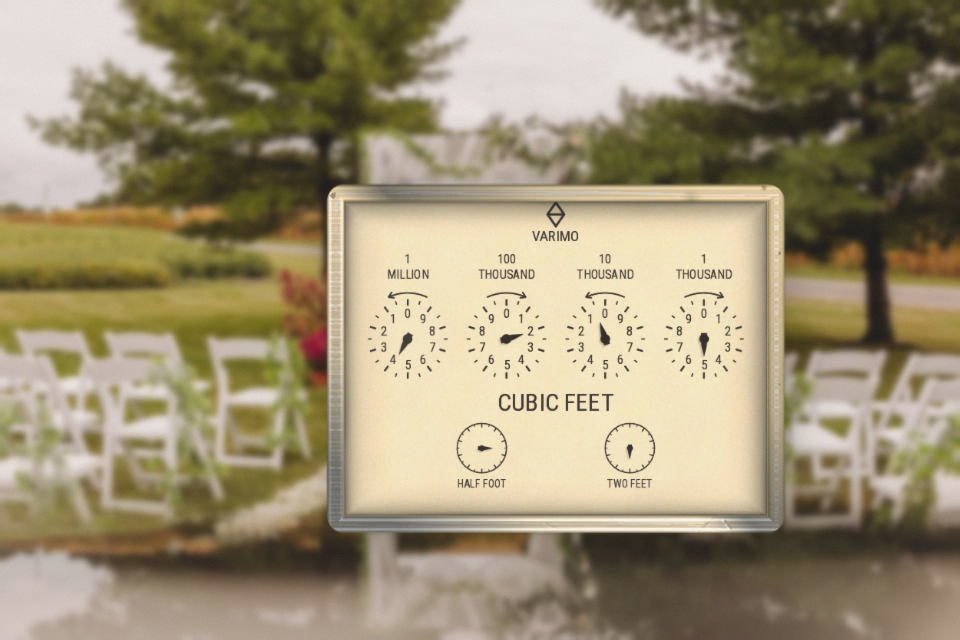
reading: 420500,ft³
